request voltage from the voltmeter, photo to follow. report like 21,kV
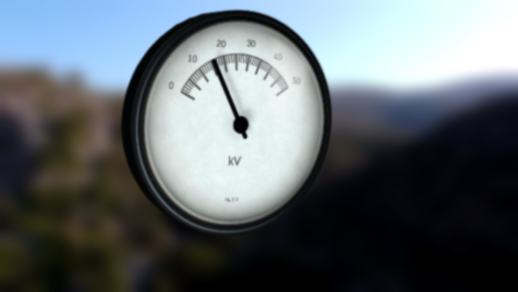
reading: 15,kV
